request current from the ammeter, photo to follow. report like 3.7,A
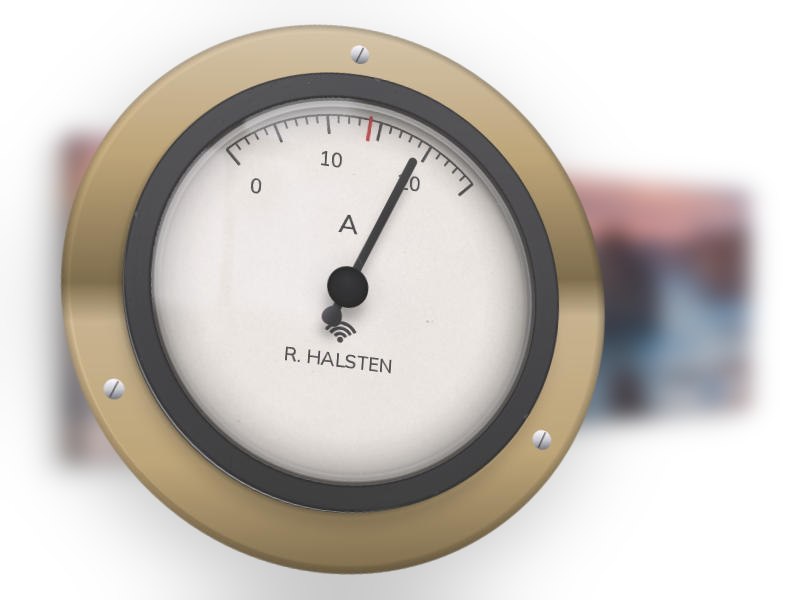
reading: 19,A
